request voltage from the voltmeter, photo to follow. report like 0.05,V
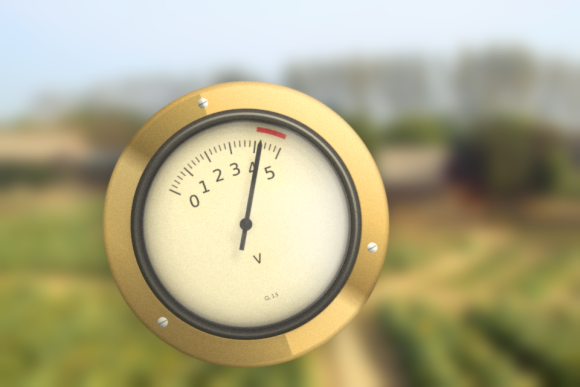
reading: 4.2,V
